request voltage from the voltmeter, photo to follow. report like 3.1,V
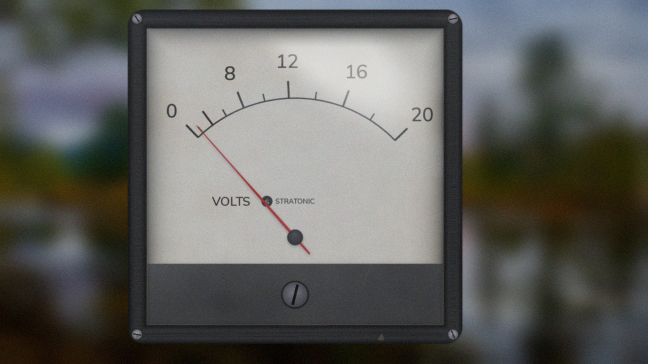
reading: 2,V
